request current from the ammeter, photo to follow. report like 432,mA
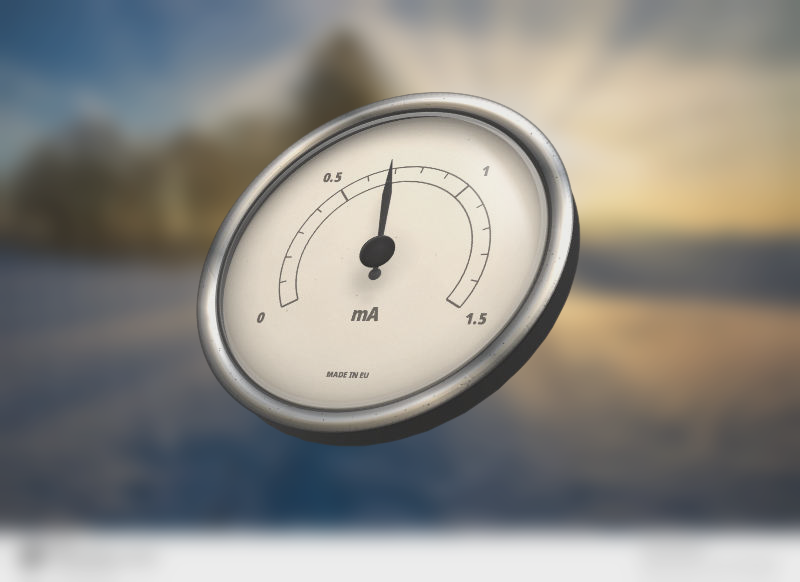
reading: 0.7,mA
